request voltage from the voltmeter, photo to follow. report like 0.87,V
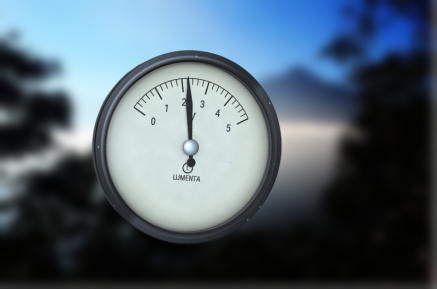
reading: 2.2,V
